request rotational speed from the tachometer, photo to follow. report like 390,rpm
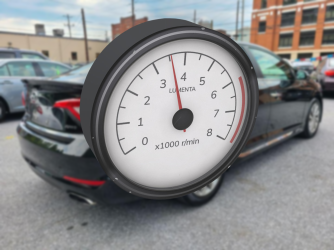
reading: 3500,rpm
